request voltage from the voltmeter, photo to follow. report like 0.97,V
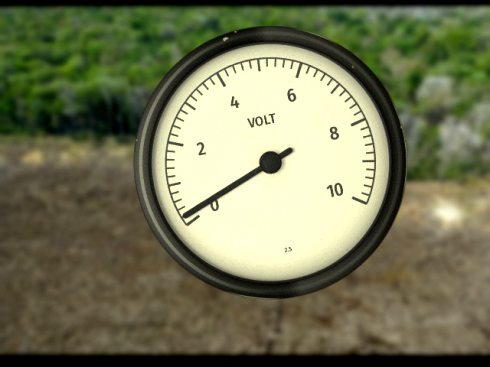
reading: 0.2,V
